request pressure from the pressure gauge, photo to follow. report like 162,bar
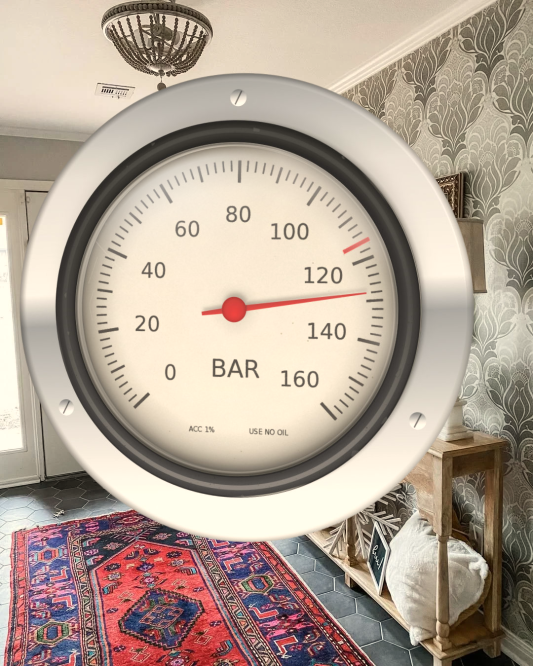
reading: 128,bar
